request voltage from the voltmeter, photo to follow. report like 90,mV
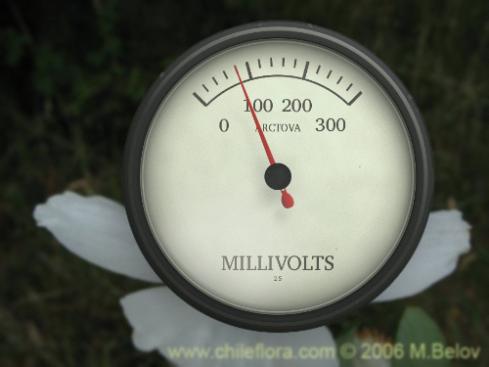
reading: 80,mV
